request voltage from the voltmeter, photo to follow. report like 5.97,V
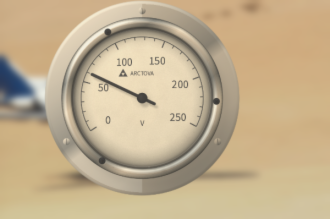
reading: 60,V
